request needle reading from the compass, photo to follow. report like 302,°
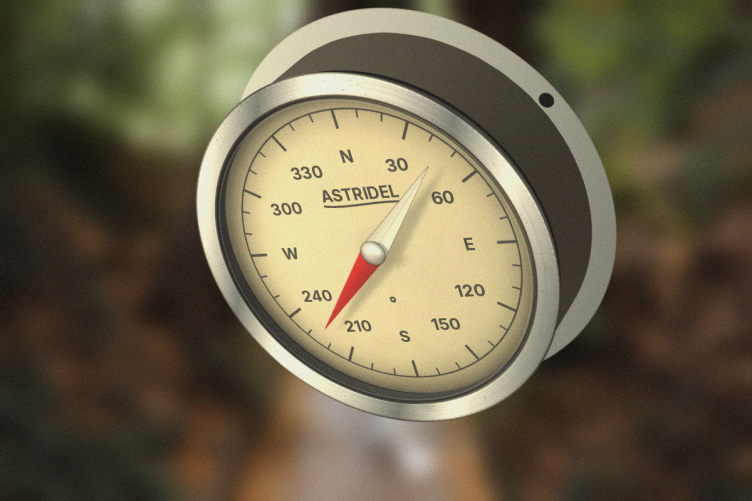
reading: 225,°
